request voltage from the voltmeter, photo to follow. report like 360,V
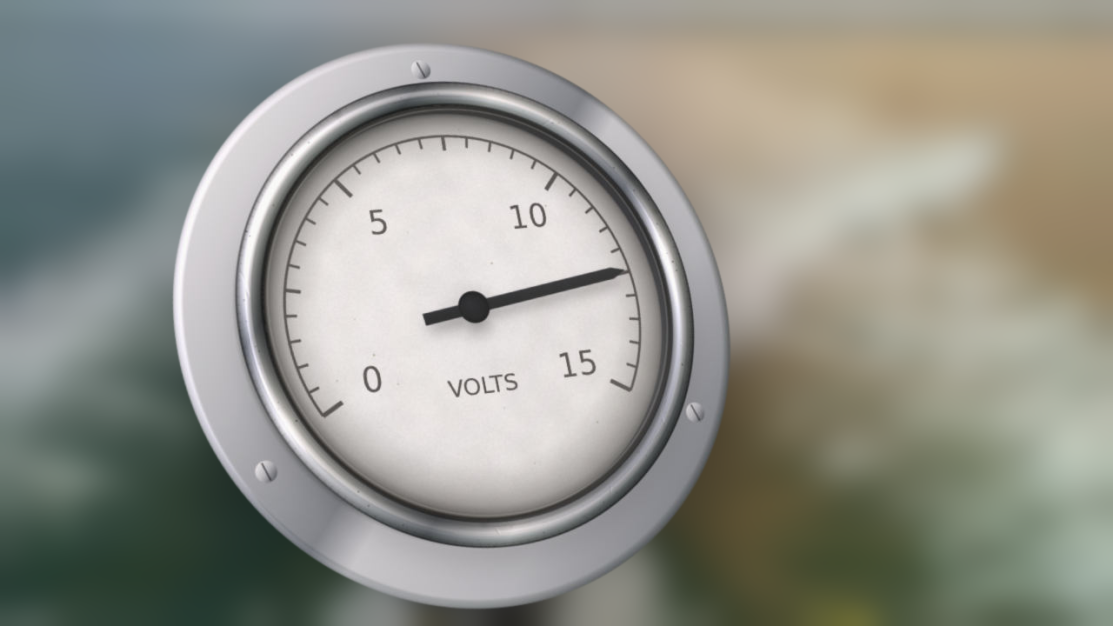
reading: 12.5,V
